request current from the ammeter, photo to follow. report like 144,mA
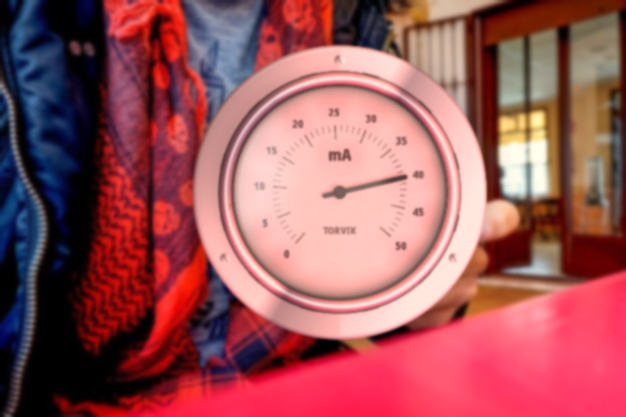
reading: 40,mA
